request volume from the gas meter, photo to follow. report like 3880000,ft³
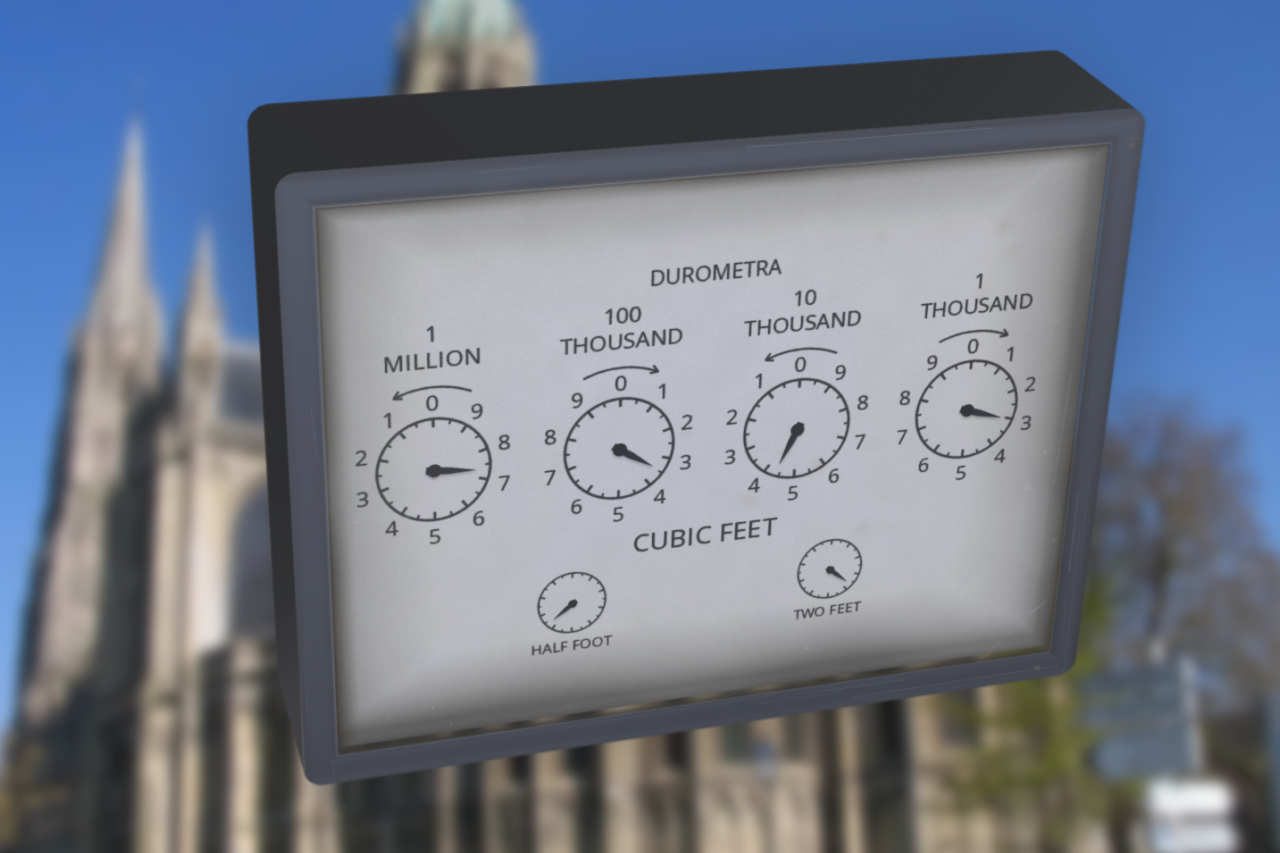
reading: 734300,ft³
